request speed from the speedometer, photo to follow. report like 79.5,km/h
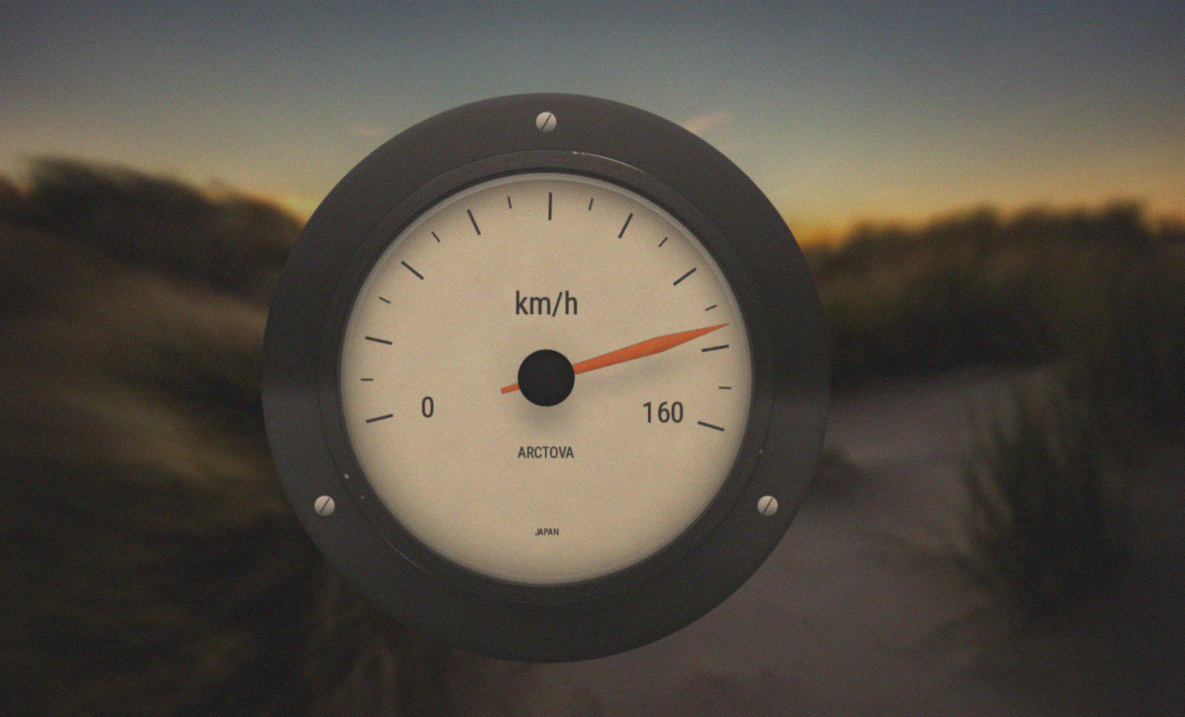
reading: 135,km/h
